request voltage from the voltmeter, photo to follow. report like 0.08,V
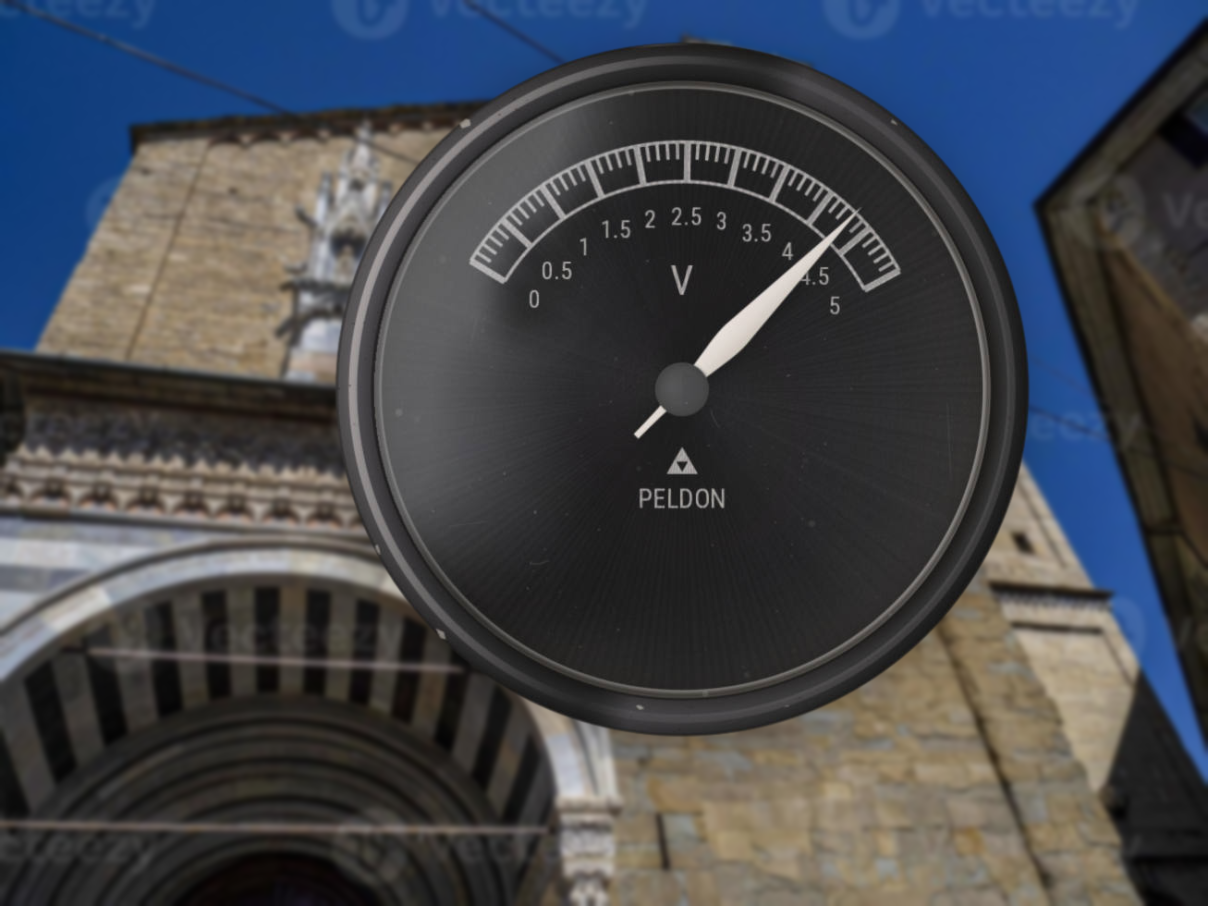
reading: 4.3,V
